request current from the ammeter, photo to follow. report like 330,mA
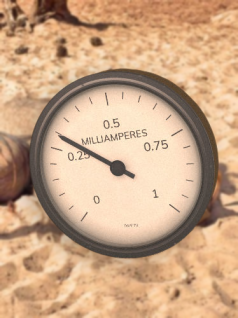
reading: 0.3,mA
